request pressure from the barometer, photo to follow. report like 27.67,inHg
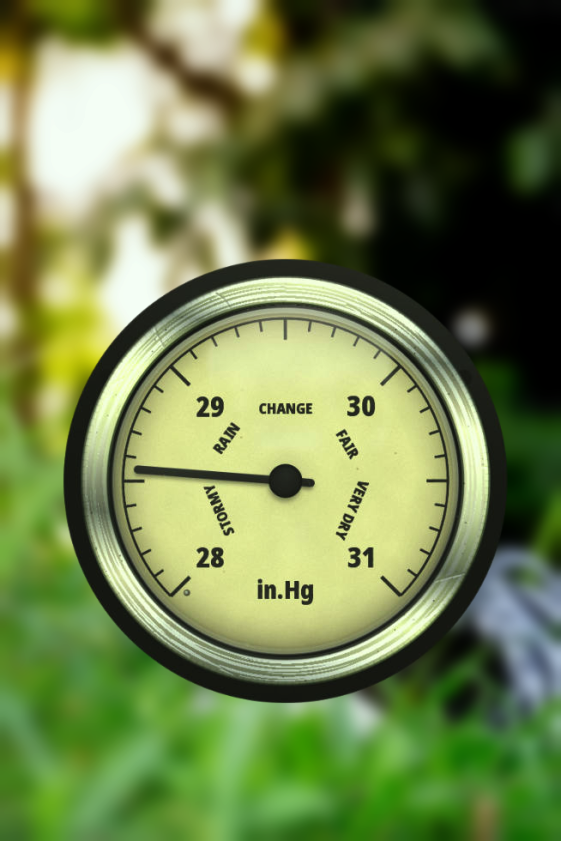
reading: 28.55,inHg
